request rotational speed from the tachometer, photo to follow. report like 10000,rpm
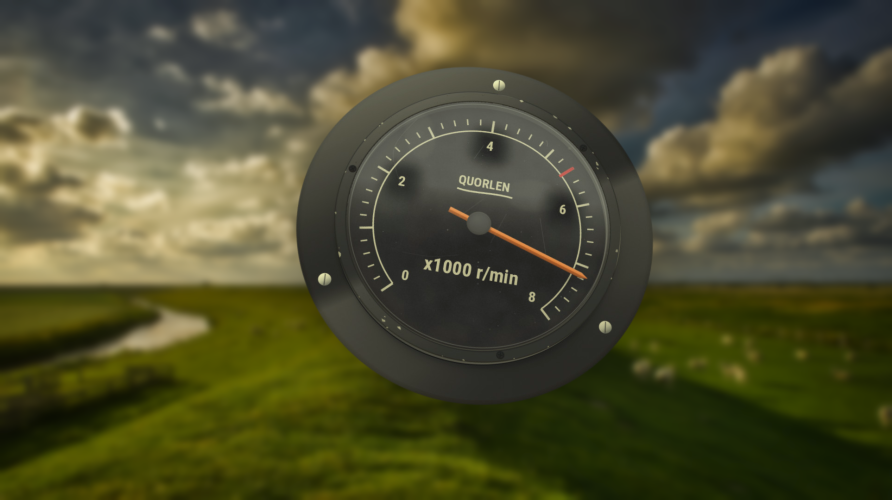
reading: 7200,rpm
